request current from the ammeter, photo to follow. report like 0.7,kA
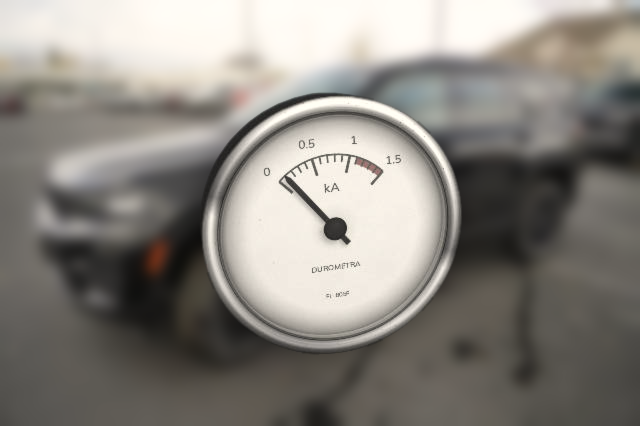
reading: 0.1,kA
